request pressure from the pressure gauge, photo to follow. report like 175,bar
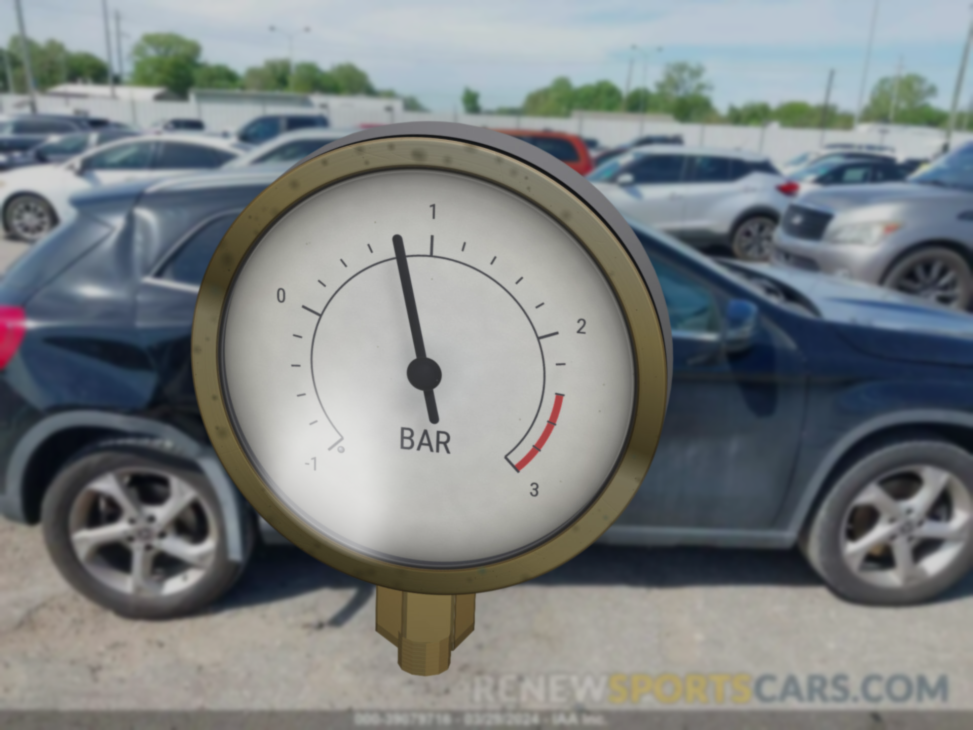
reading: 0.8,bar
